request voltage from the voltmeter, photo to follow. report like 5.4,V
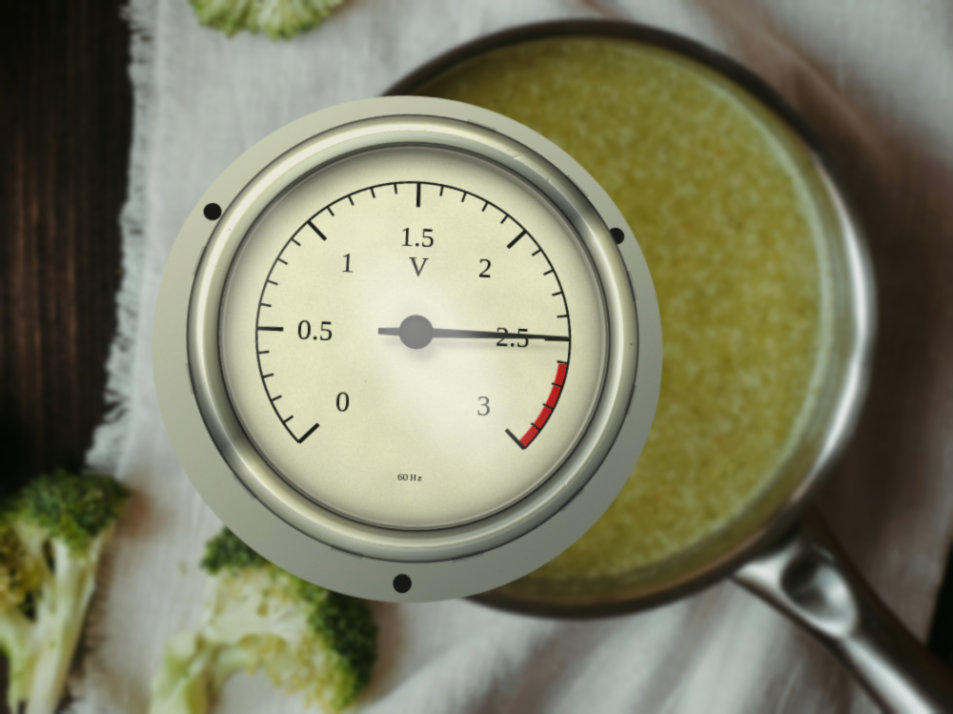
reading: 2.5,V
